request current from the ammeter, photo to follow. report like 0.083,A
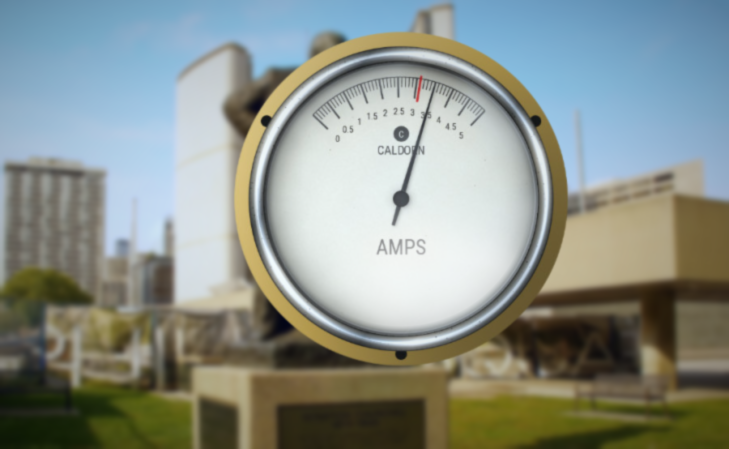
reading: 3.5,A
